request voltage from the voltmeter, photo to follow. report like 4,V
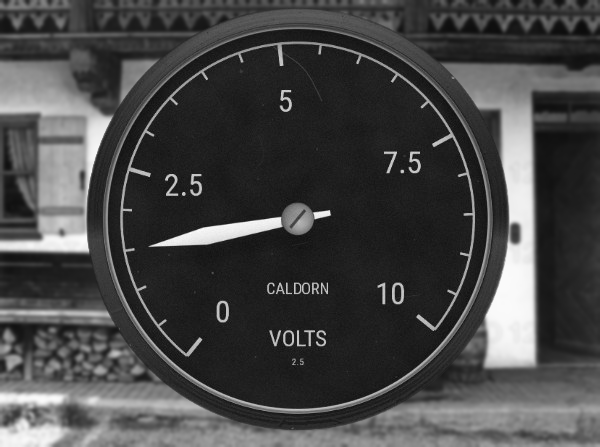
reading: 1.5,V
